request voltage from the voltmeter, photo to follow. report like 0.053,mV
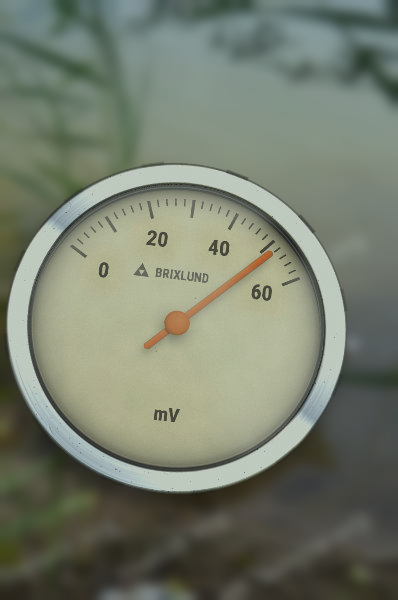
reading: 52,mV
